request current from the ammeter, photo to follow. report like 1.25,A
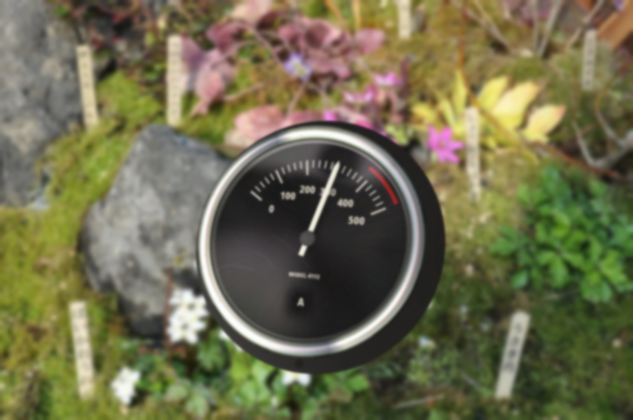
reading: 300,A
